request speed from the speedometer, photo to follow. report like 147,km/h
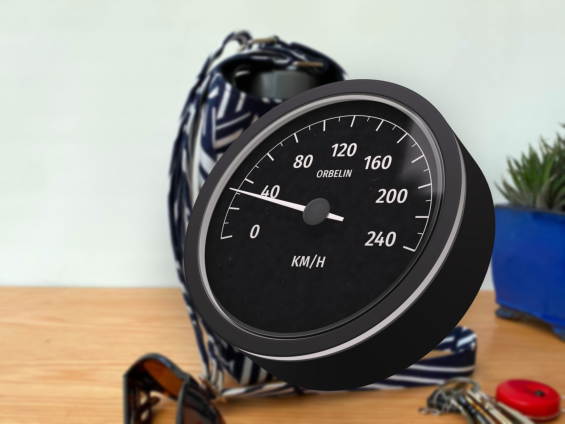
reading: 30,km/h
